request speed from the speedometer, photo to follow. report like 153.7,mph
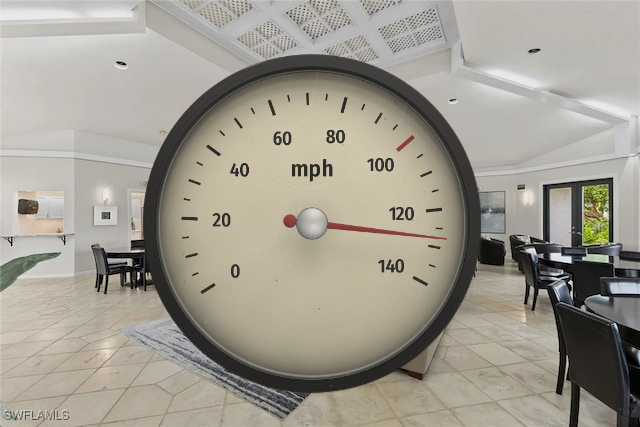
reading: 127.5,mph
